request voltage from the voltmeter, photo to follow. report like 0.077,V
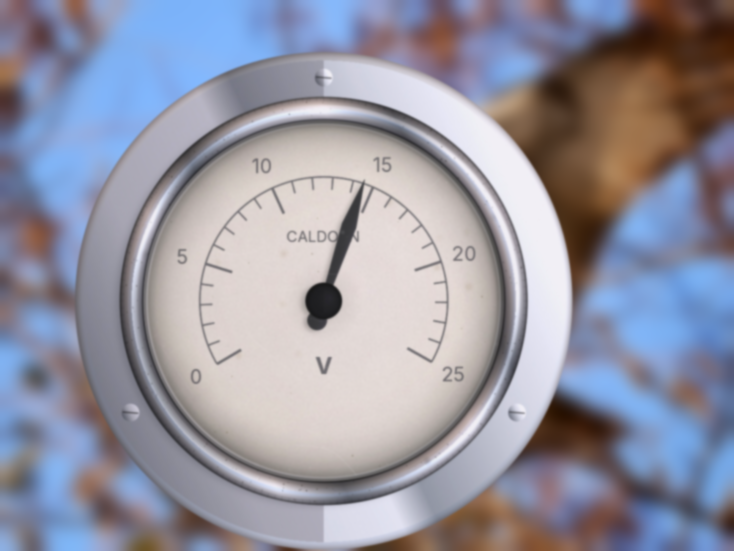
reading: 14.5,V
